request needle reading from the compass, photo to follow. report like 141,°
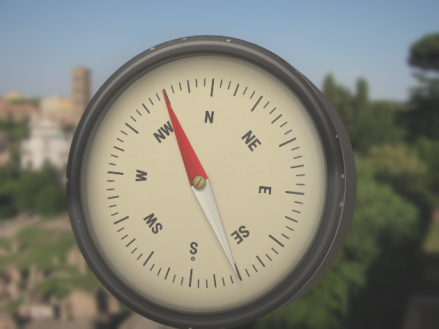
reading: 330,°
